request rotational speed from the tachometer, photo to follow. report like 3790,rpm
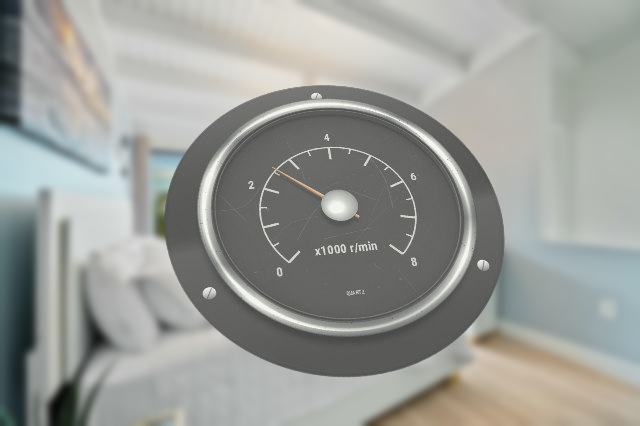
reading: 2500,rpm
